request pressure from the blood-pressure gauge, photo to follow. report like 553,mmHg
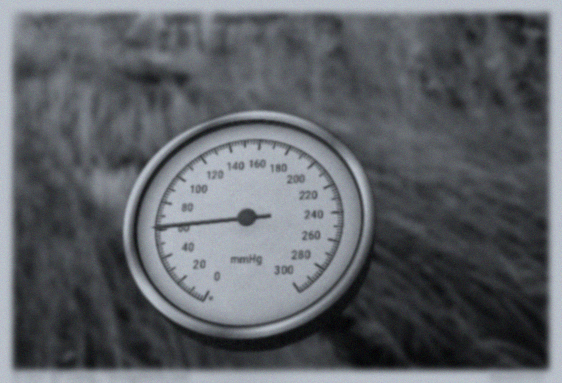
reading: 60,mmHg
